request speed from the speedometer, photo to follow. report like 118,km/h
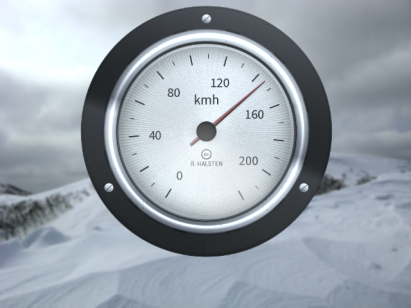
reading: 145,km/h
